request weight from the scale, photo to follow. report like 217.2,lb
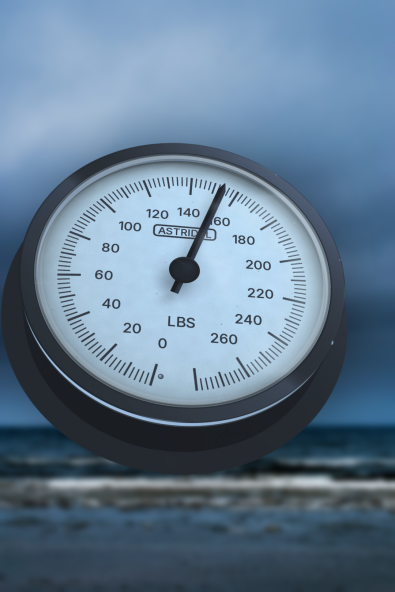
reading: 154,lb
